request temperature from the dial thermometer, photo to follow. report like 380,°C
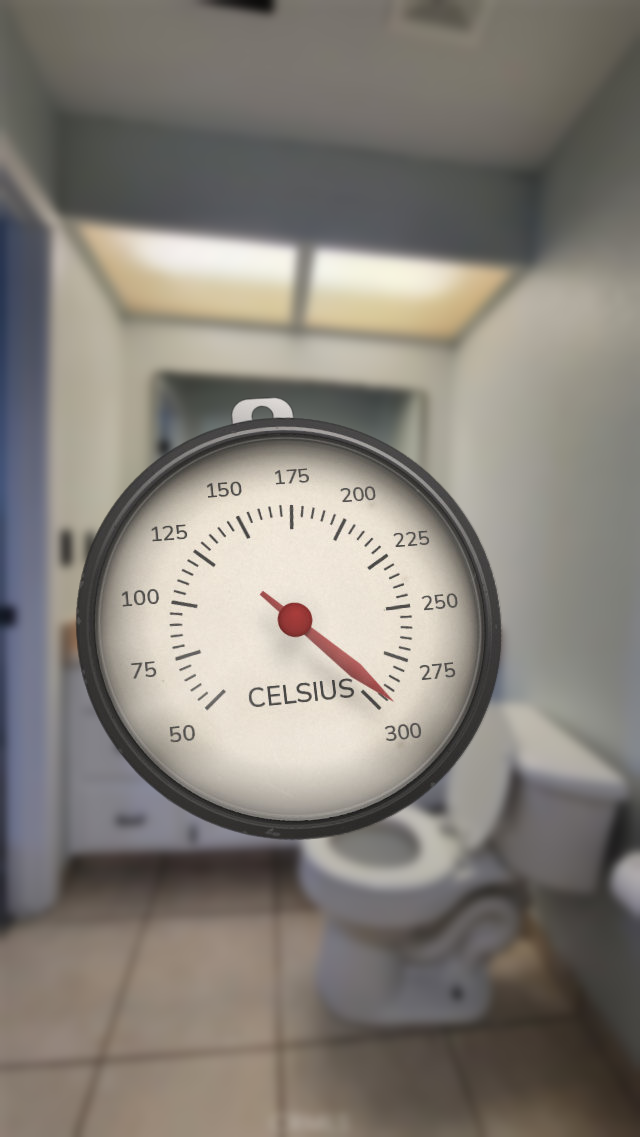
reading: 295,°C
